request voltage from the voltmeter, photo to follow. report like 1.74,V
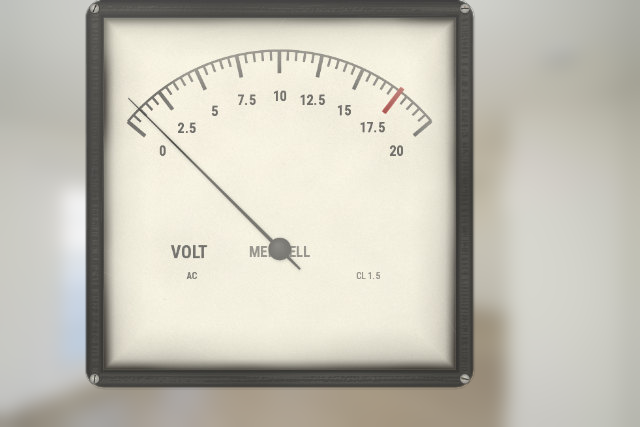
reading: 1,V
